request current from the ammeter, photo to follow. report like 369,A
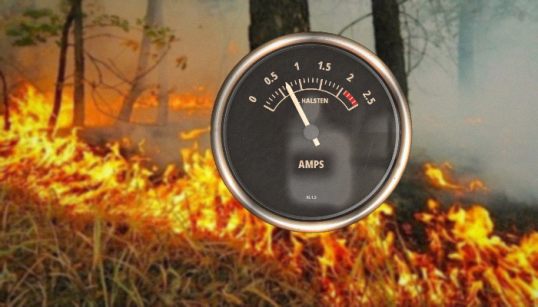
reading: 0.7,A
